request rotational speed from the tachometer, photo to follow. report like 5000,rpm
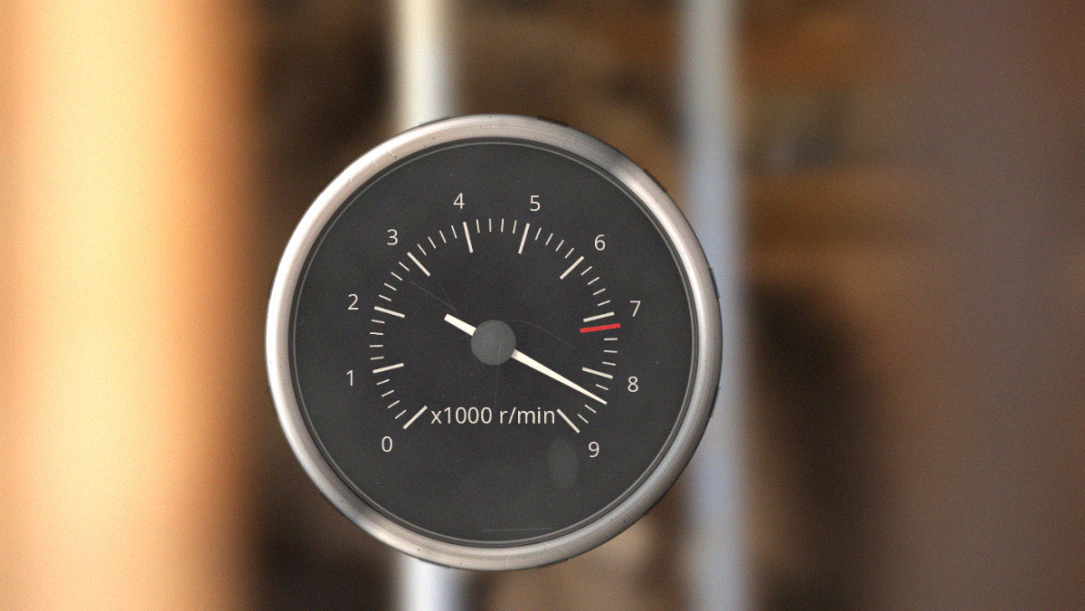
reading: 8400,rpm
